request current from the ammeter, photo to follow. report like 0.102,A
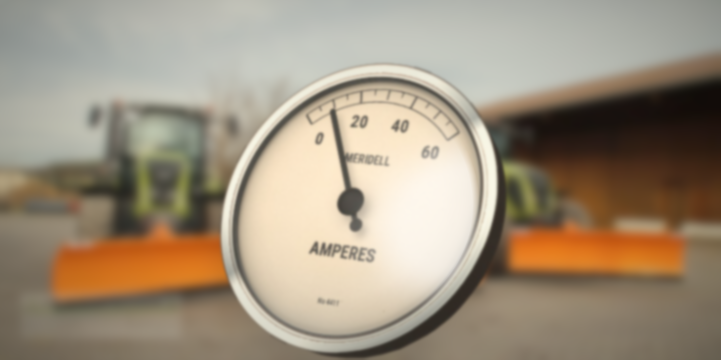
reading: 10,A
